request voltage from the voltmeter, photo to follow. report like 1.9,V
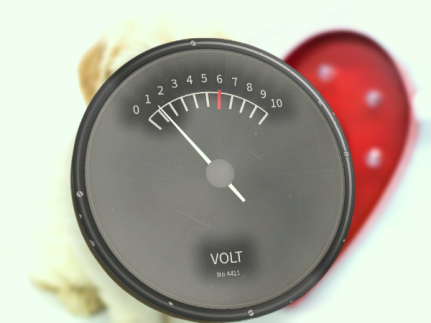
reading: 1,V
